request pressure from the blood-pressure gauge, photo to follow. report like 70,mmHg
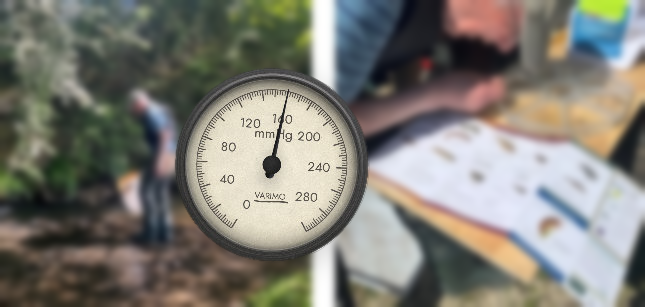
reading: 160,mmHg
